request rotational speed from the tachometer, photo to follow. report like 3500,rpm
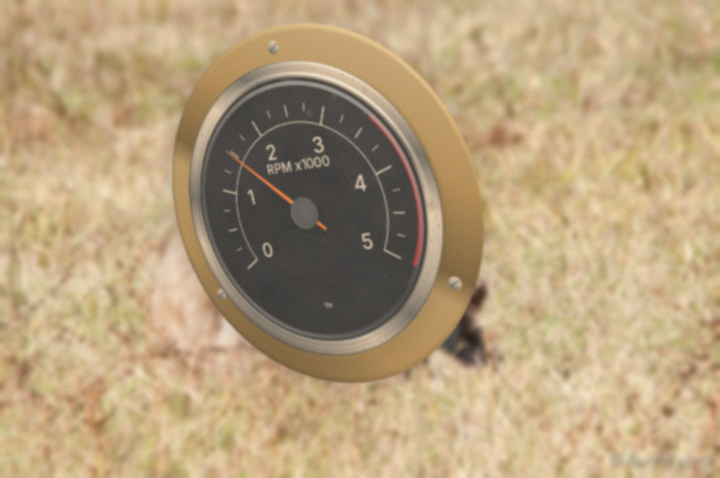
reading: 1500,rpm
